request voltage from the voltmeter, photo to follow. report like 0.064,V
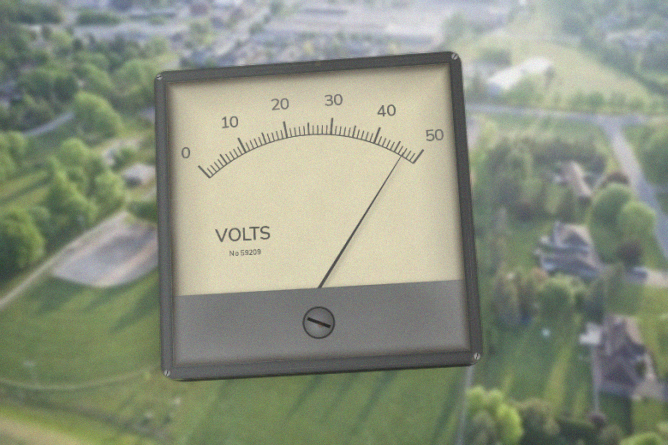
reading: 47,V
